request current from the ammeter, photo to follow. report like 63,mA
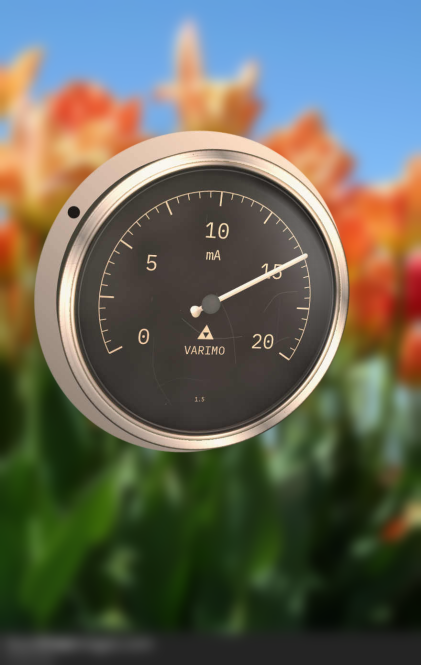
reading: 15,mA
